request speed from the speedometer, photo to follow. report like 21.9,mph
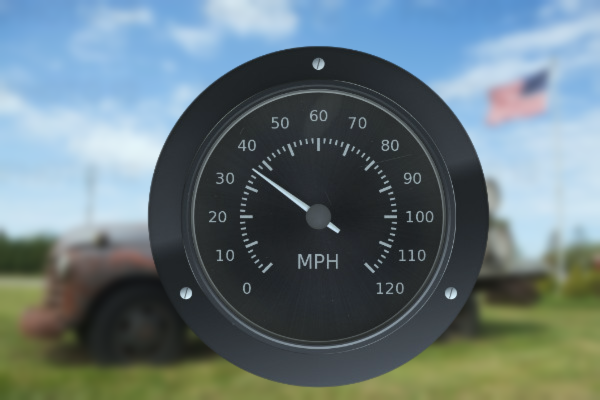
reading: 36,mph
